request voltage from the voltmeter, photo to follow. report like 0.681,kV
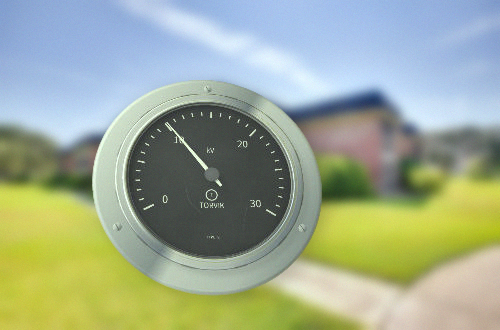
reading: 10,kV
